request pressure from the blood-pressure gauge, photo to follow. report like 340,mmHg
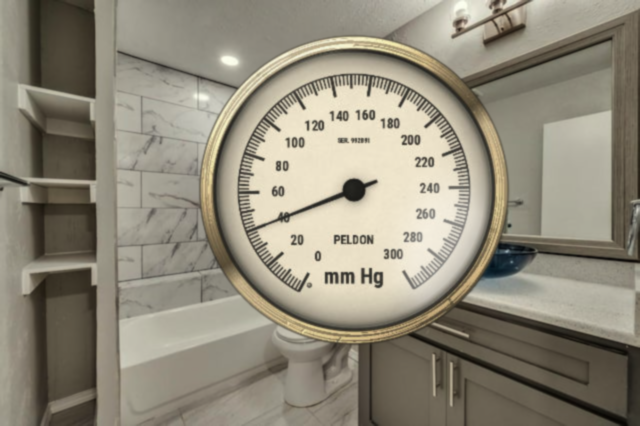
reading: 40,mmHg
